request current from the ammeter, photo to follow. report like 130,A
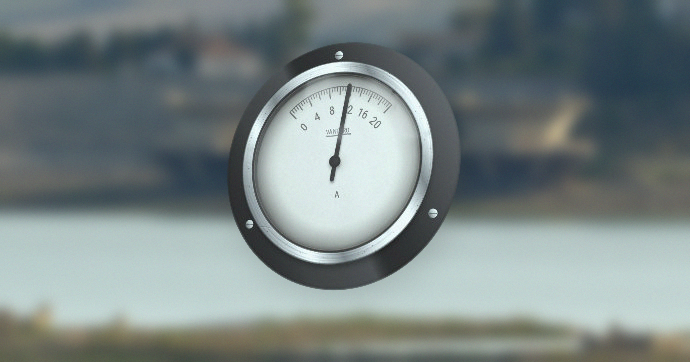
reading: 12,A
